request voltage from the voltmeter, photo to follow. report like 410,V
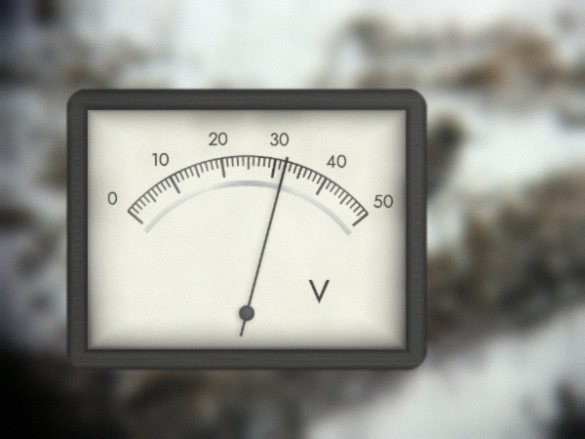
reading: 32,V
